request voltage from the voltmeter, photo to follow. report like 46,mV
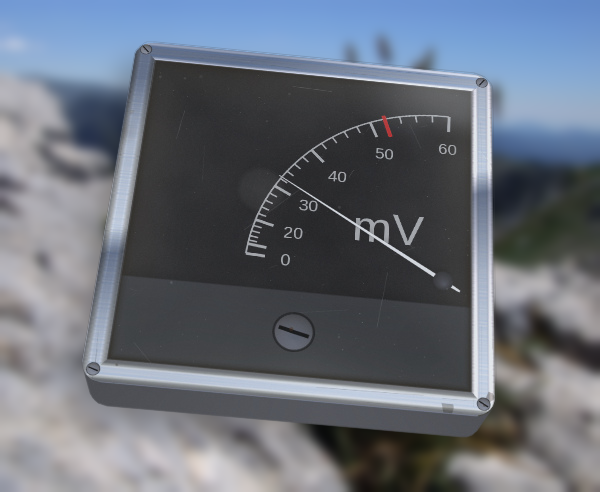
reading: 32,mV
